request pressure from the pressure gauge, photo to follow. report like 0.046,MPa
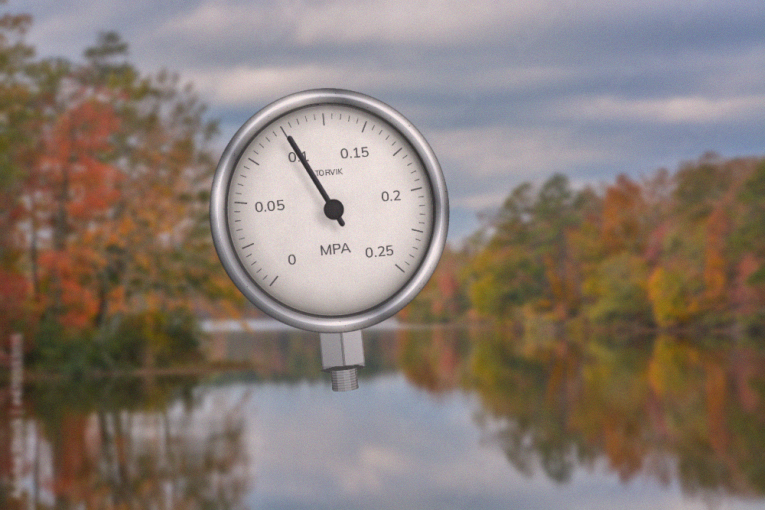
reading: 0.1,MPa
